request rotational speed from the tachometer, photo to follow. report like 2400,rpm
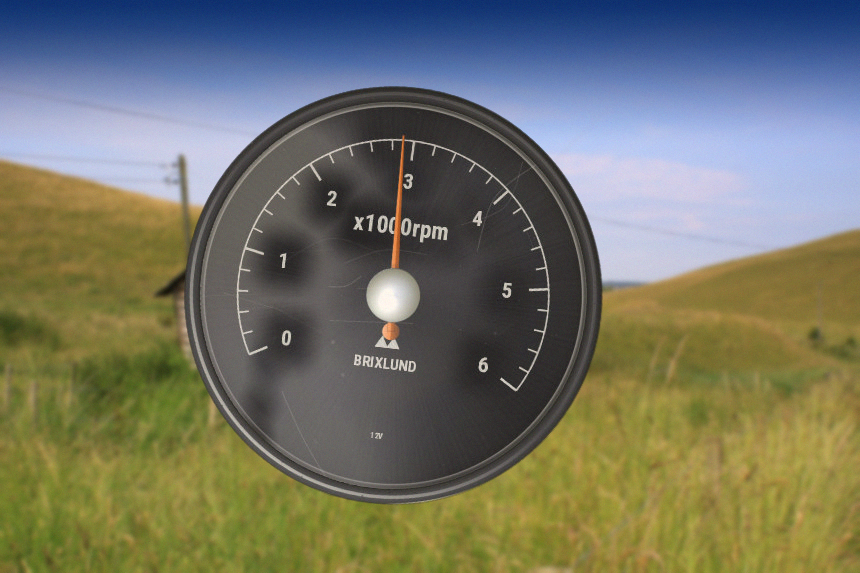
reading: 2900,rpm
